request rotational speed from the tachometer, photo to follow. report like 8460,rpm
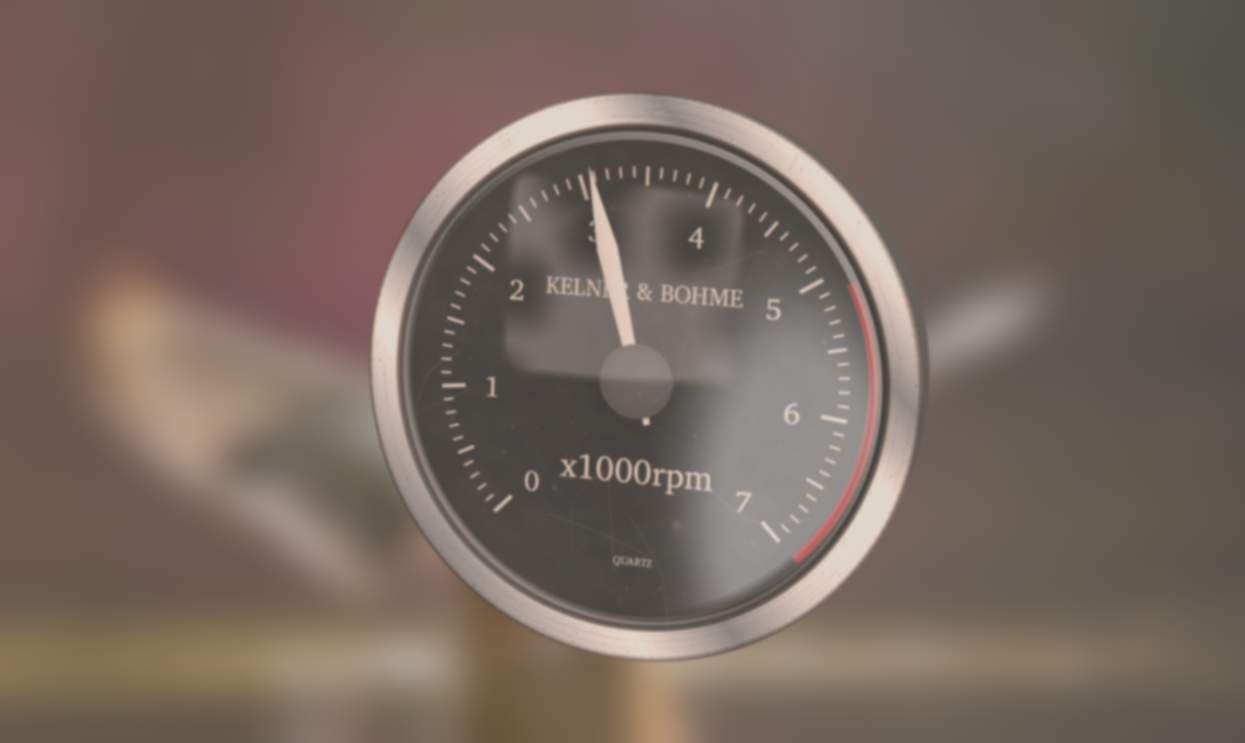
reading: 3100,rpm
